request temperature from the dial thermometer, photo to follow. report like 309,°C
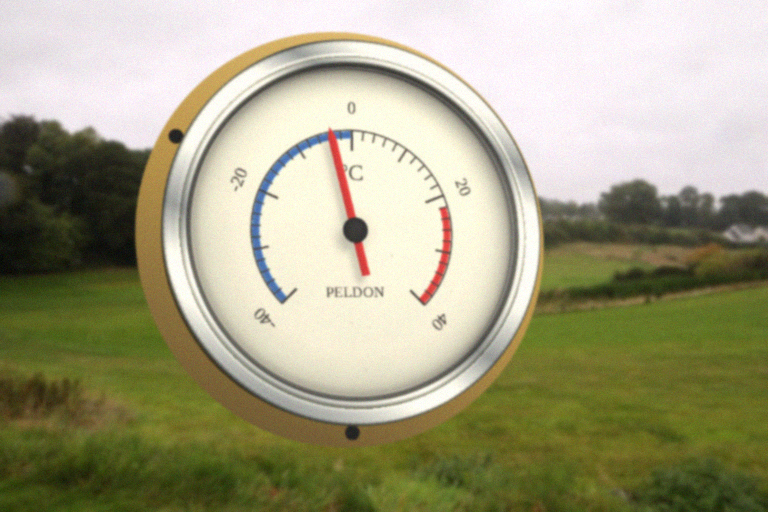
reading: -4,°C
